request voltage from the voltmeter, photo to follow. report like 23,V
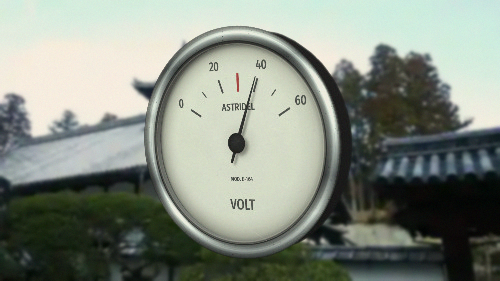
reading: 40,V
